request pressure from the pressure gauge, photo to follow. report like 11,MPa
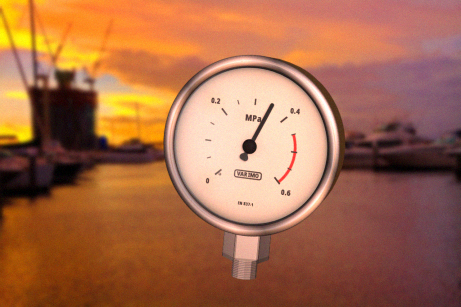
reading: 0.35,MPa
